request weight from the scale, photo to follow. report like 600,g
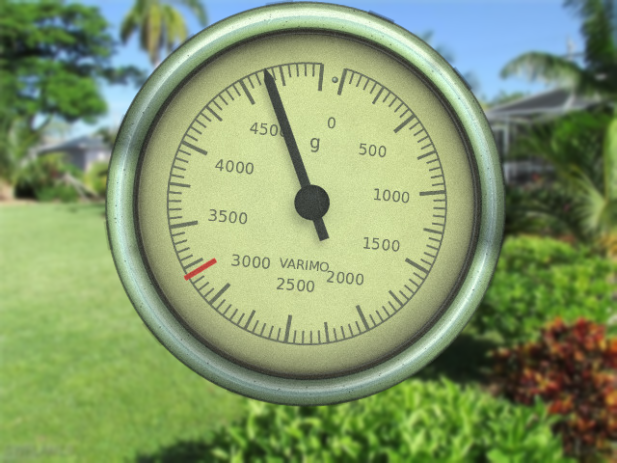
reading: 4650,g
